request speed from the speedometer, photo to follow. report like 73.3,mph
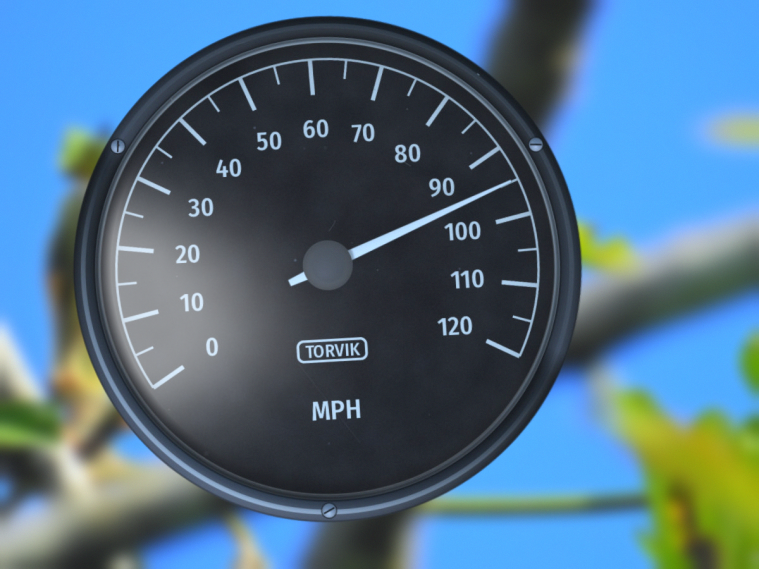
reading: 95,mph
